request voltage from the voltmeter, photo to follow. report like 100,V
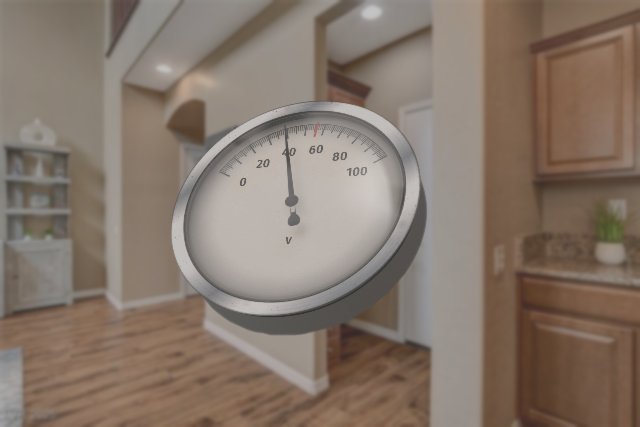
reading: 40,V
